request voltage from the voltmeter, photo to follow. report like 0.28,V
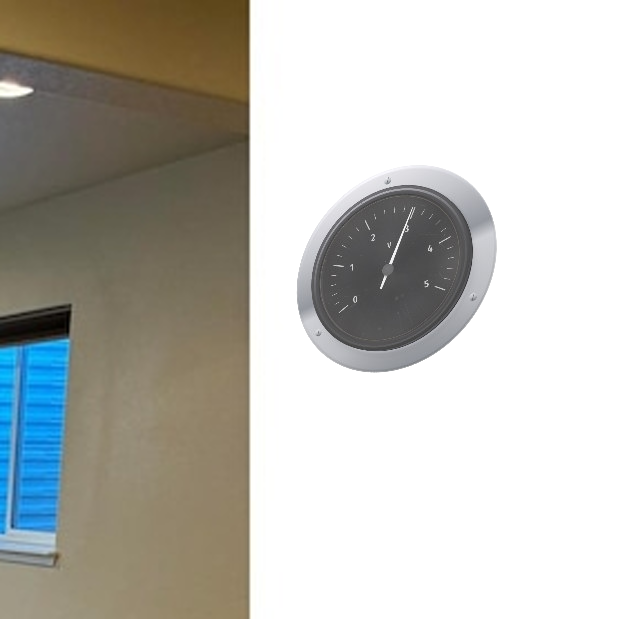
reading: 3,V
